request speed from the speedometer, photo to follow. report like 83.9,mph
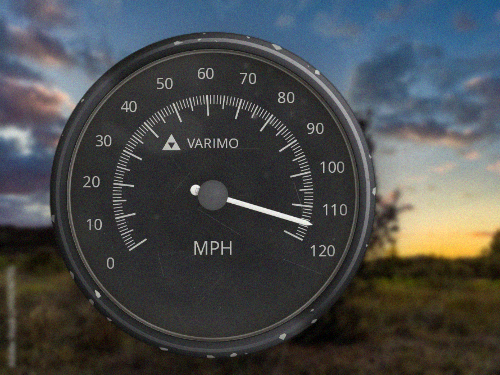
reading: 115,mph
